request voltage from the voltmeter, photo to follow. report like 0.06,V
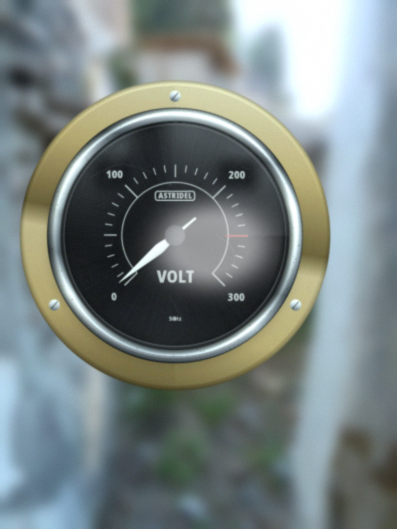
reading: 5,V
